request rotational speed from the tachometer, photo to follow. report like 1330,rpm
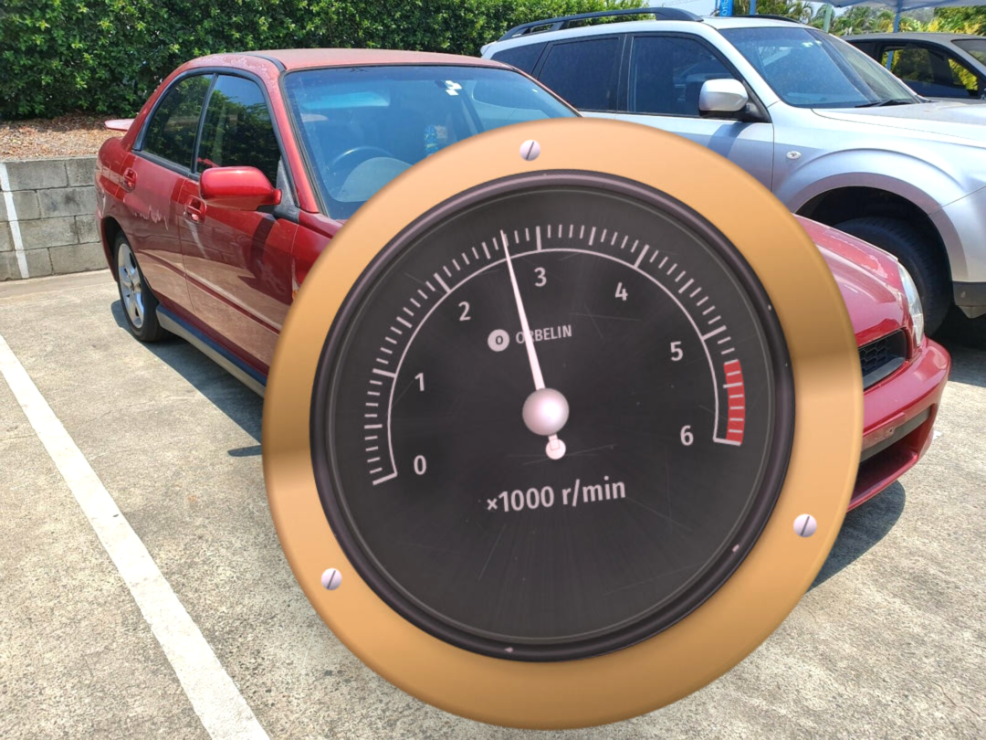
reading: 2700,rpm
